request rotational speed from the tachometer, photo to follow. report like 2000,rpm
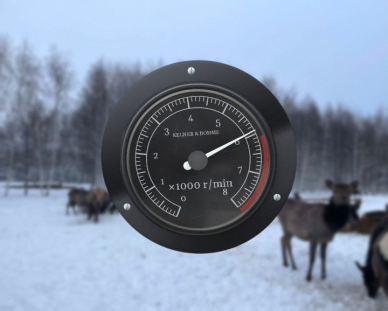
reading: 5900,rpm
